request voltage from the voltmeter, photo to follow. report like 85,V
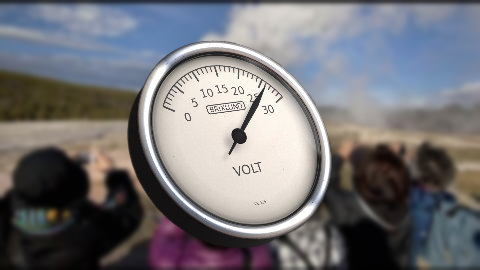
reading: 26,V
